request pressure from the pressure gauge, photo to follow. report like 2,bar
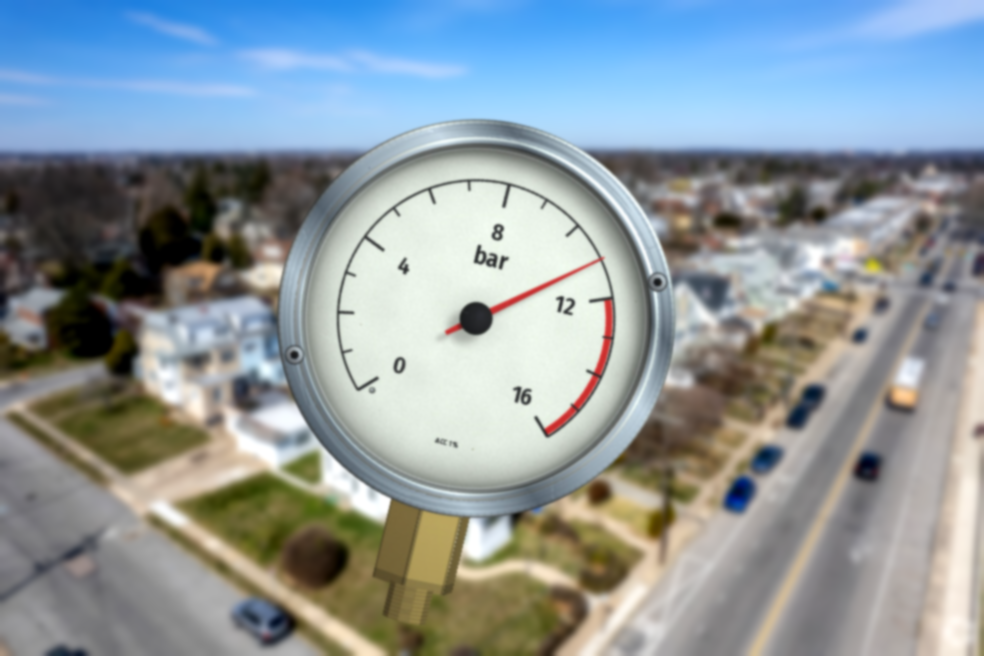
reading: 11,bar
